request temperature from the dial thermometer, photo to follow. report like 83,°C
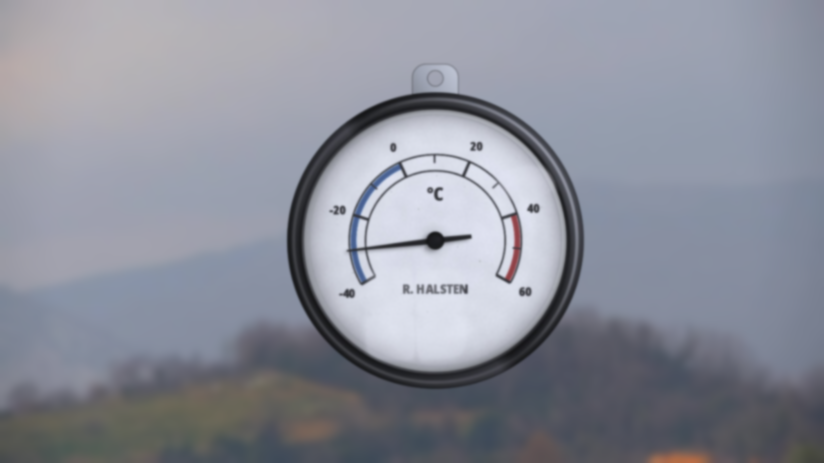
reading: -30,°C
